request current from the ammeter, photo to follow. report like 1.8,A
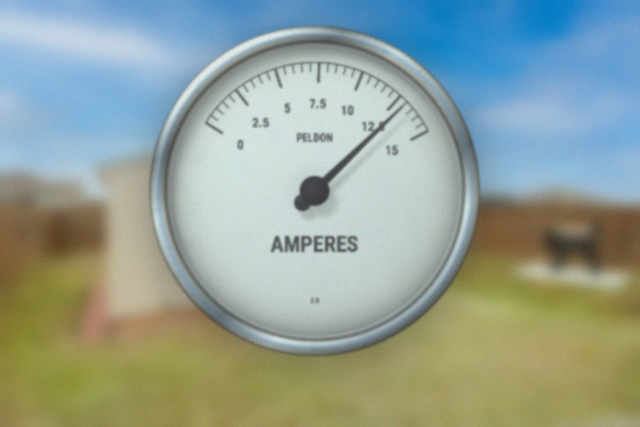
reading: 13,A
